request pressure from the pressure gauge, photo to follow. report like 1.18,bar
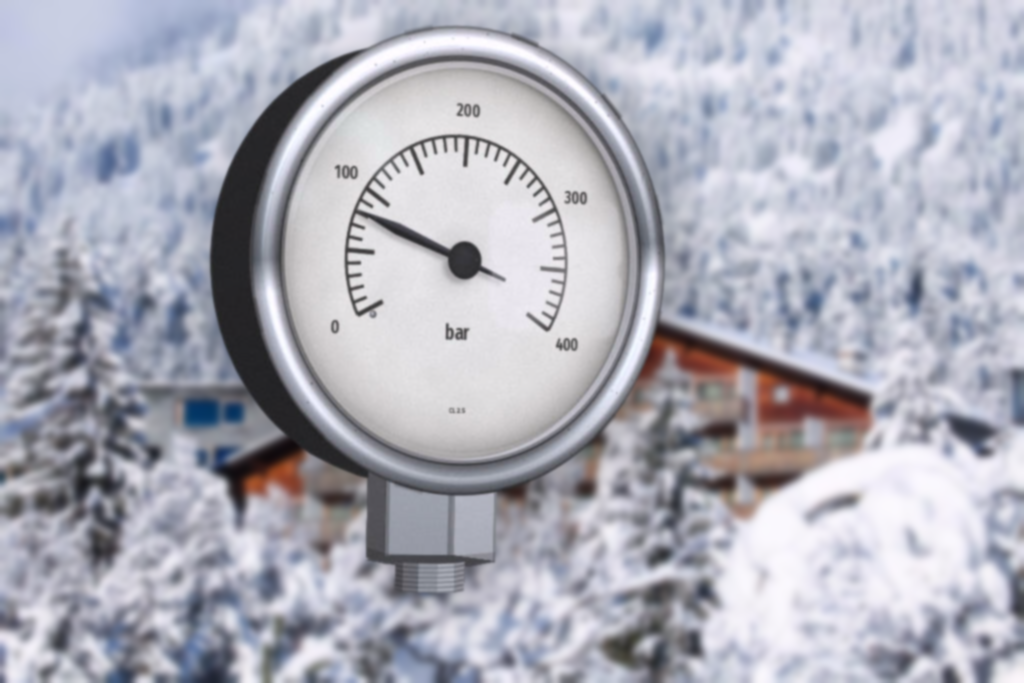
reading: 80,bar
